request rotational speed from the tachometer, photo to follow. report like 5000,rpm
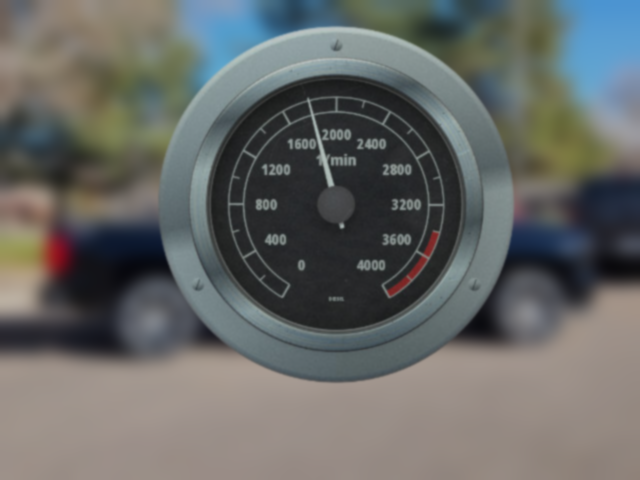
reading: 1800,rpm
